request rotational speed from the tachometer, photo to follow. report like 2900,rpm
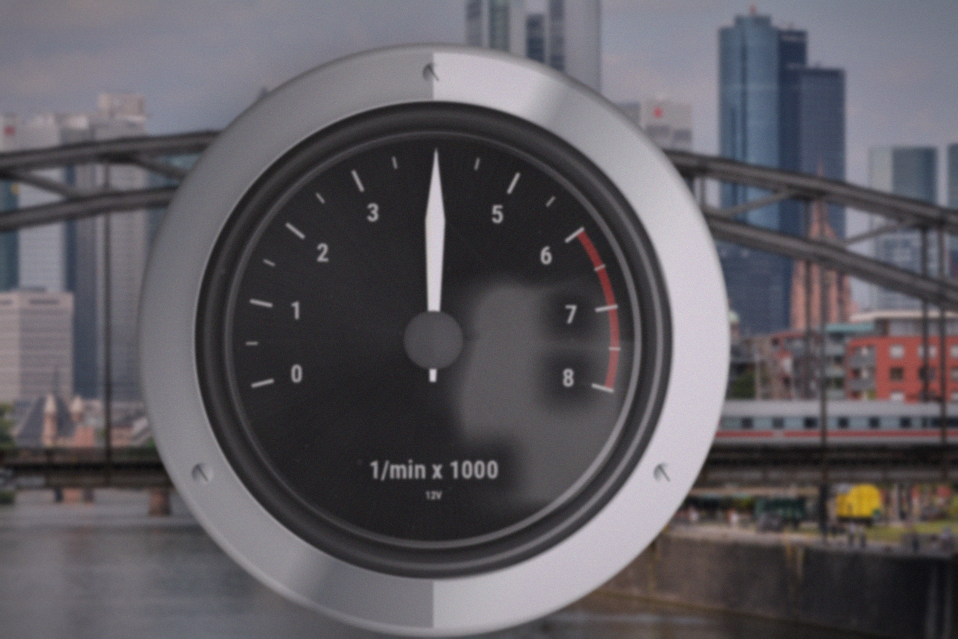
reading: 4000,rpm
